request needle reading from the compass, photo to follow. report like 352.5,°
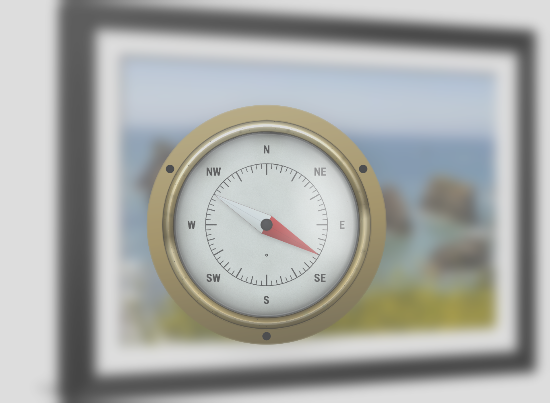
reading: 120,°
